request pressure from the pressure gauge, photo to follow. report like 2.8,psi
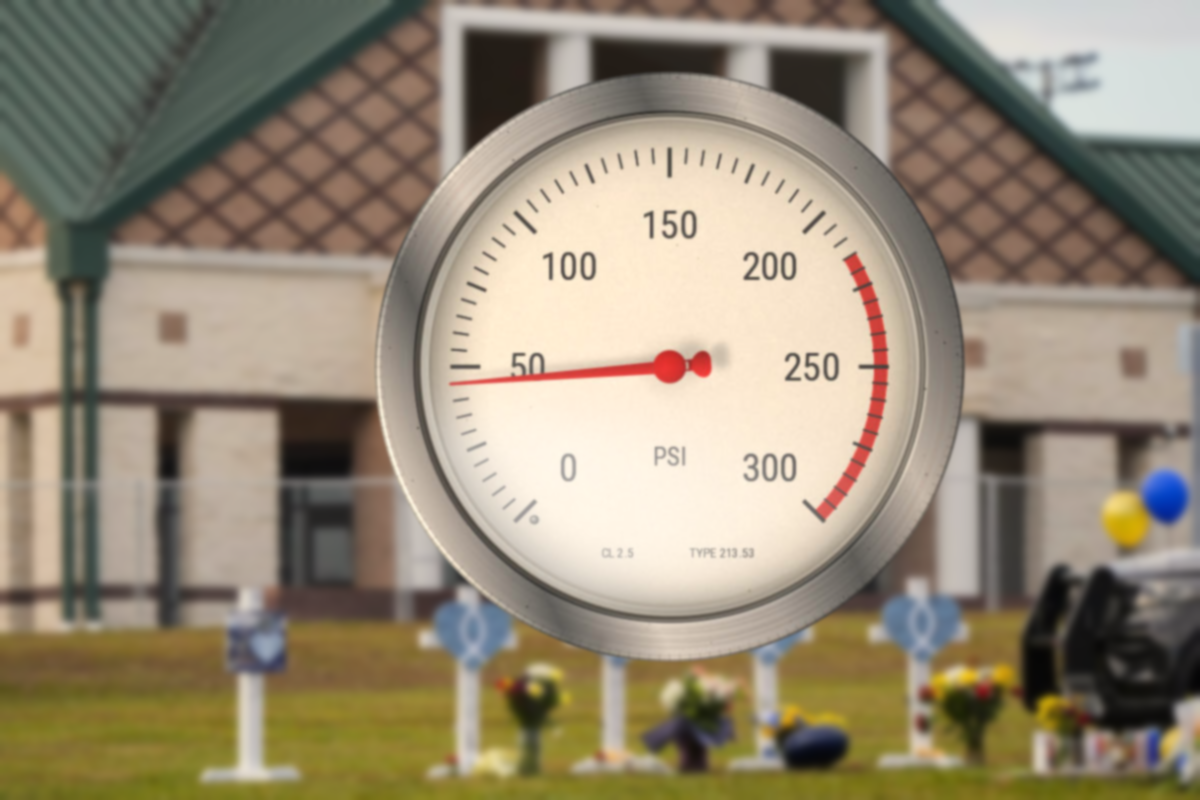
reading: 45,psi
